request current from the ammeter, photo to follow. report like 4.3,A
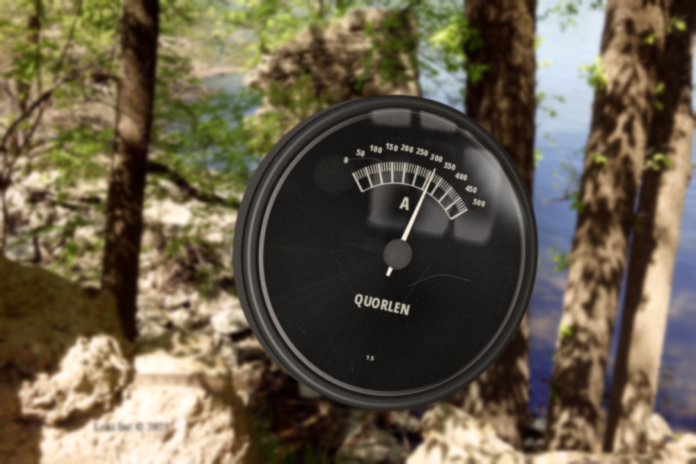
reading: 300,A
